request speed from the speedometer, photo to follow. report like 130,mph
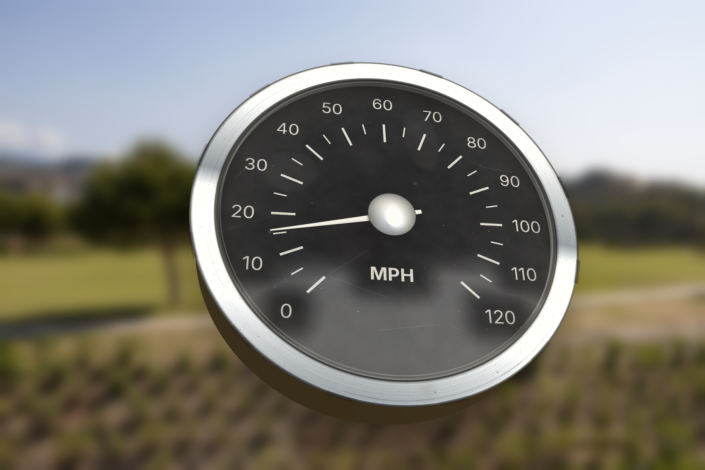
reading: 15,mph
